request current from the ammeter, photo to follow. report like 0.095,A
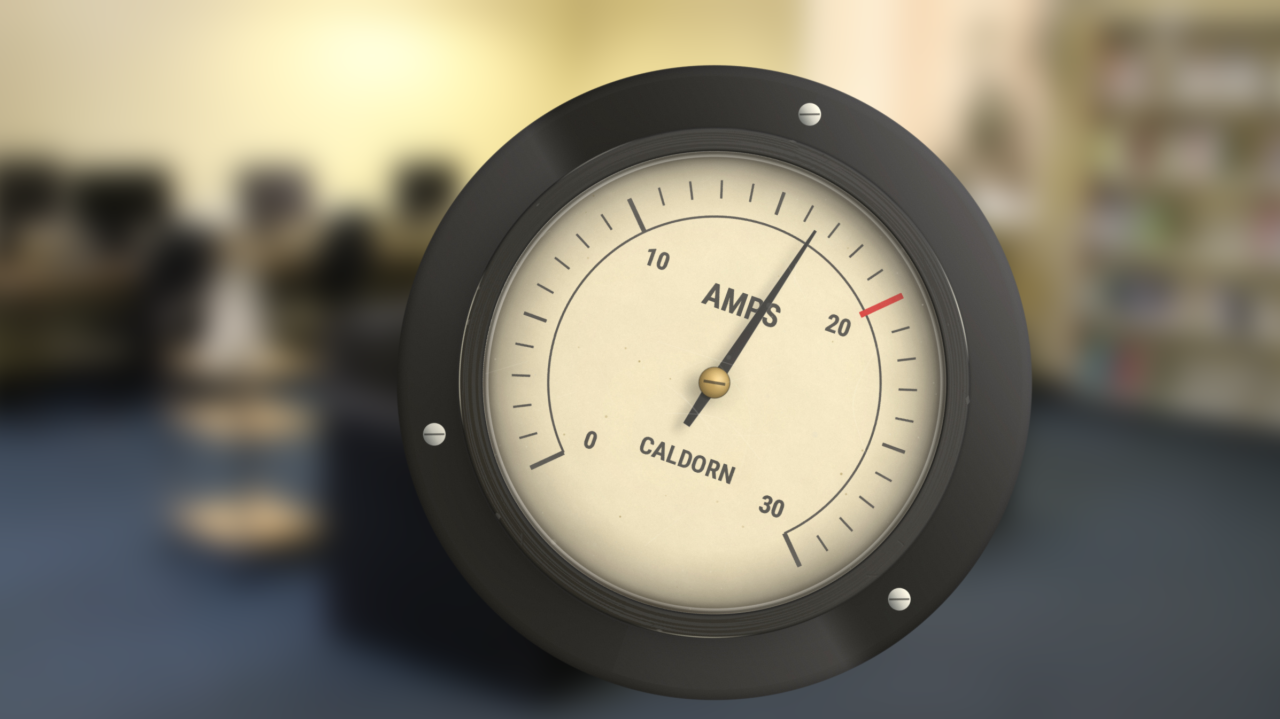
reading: 16.5,A
